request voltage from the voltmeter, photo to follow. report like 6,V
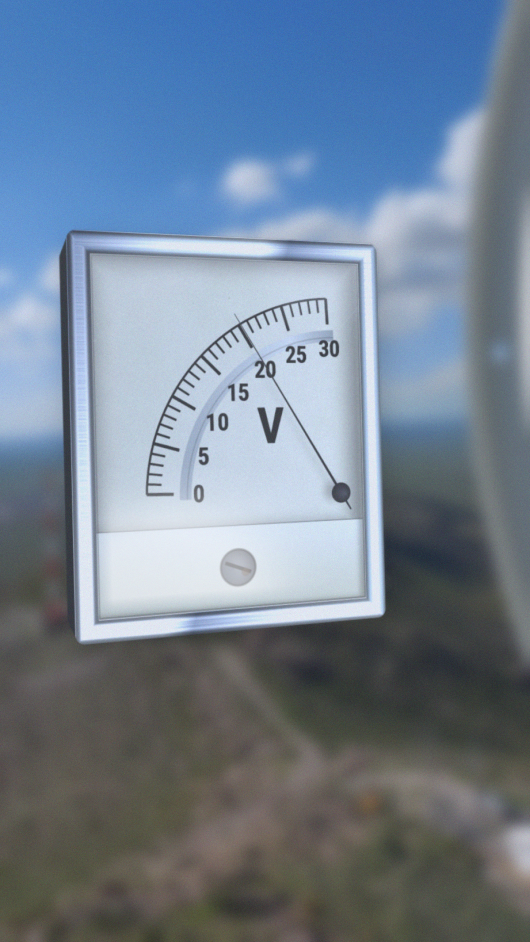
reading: 20,V
